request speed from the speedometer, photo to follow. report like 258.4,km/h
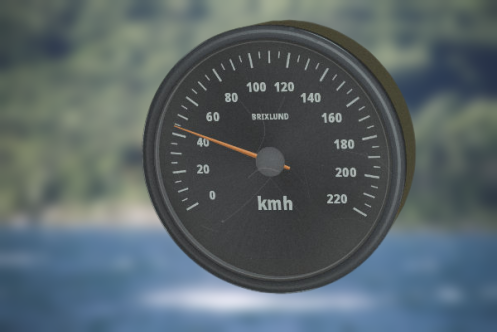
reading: 45,km/h
